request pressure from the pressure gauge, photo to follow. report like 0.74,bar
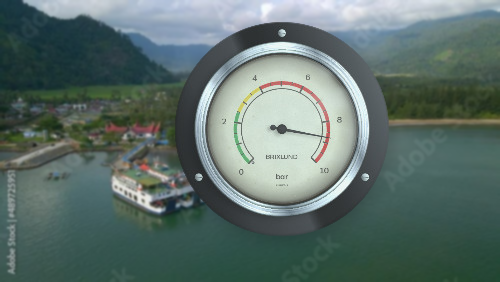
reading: 8.75,bar
